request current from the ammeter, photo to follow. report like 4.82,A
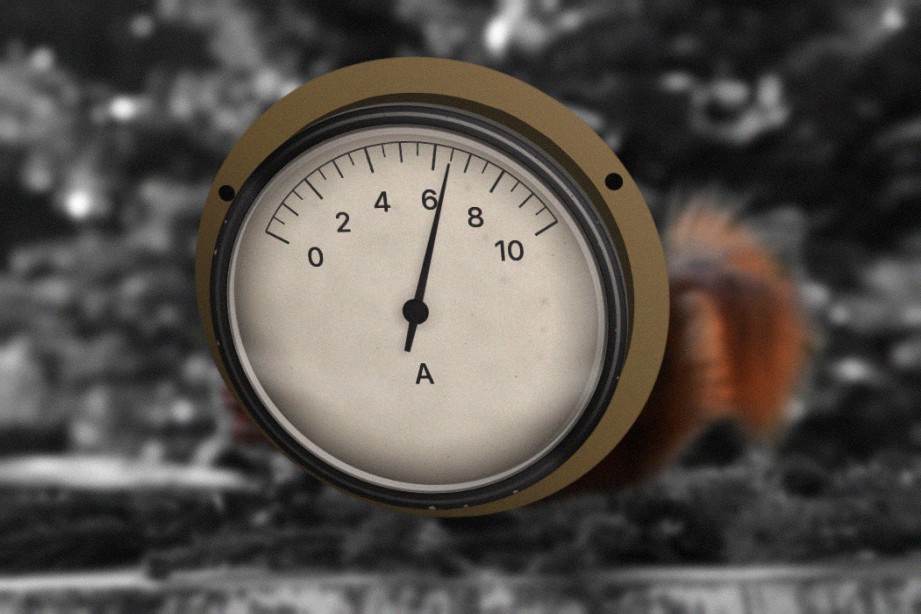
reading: 6.5,A
